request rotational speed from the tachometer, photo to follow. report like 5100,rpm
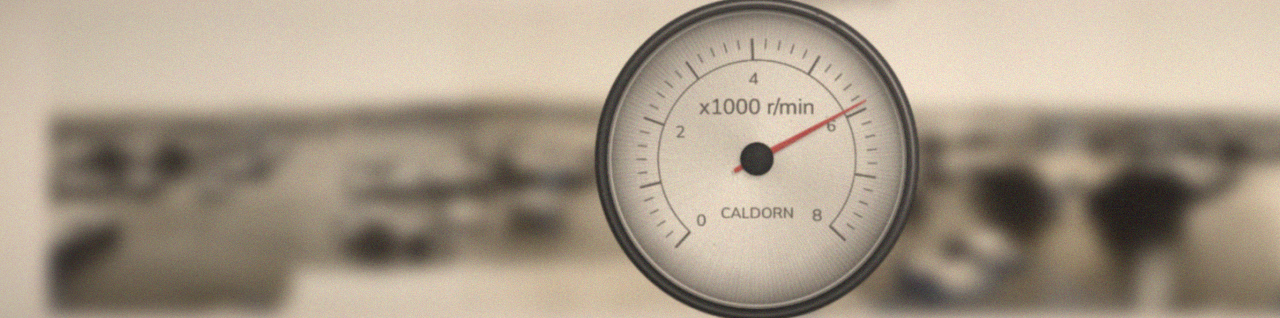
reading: 5900,rpm
